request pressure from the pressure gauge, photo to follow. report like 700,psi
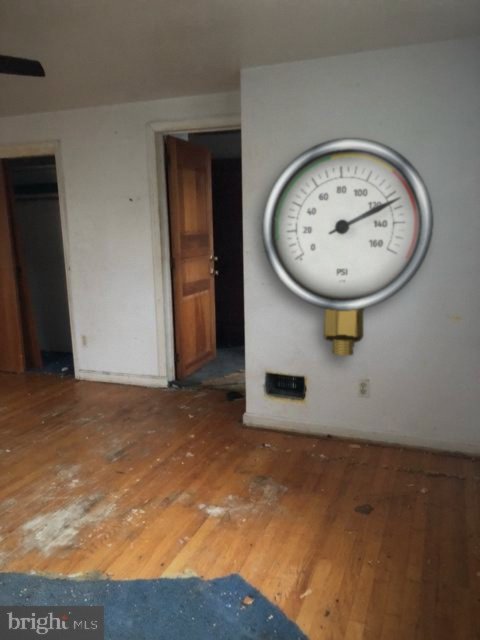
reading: 125,psi
